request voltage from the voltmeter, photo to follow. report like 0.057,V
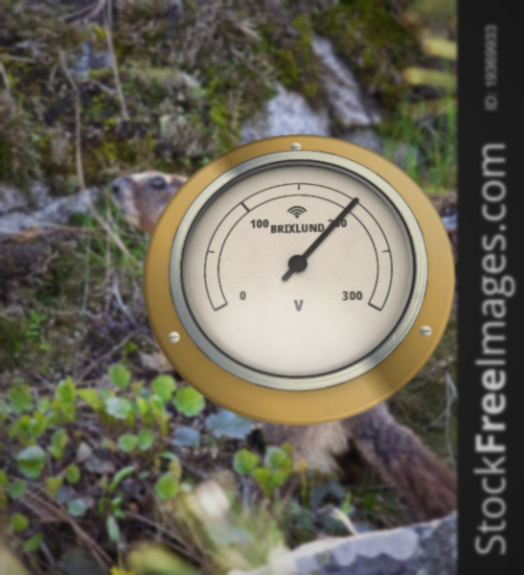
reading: 200,V
